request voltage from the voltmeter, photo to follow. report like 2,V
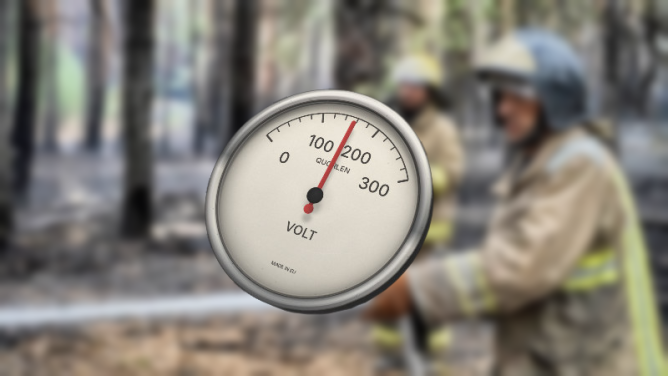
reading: 160,V
